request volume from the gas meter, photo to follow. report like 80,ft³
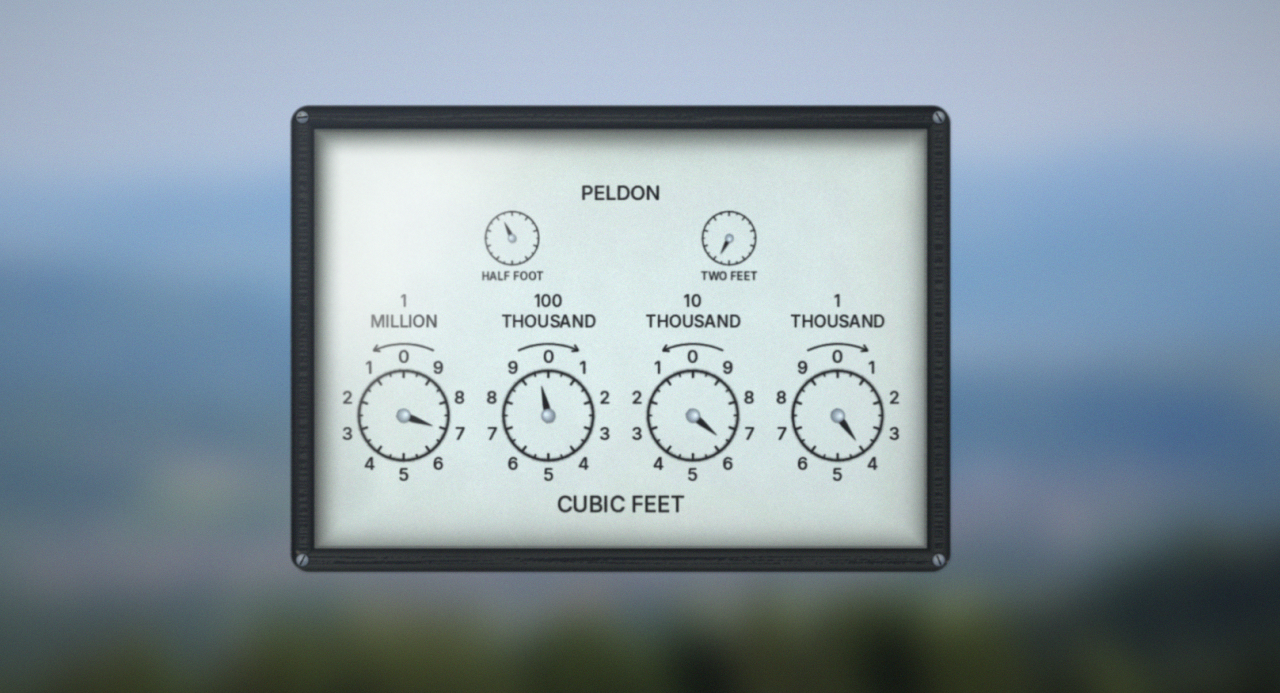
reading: 696400,ft³
